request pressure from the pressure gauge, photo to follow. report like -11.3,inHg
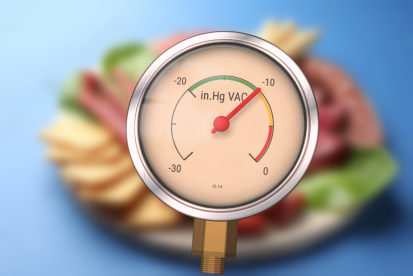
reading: -10,inHg
